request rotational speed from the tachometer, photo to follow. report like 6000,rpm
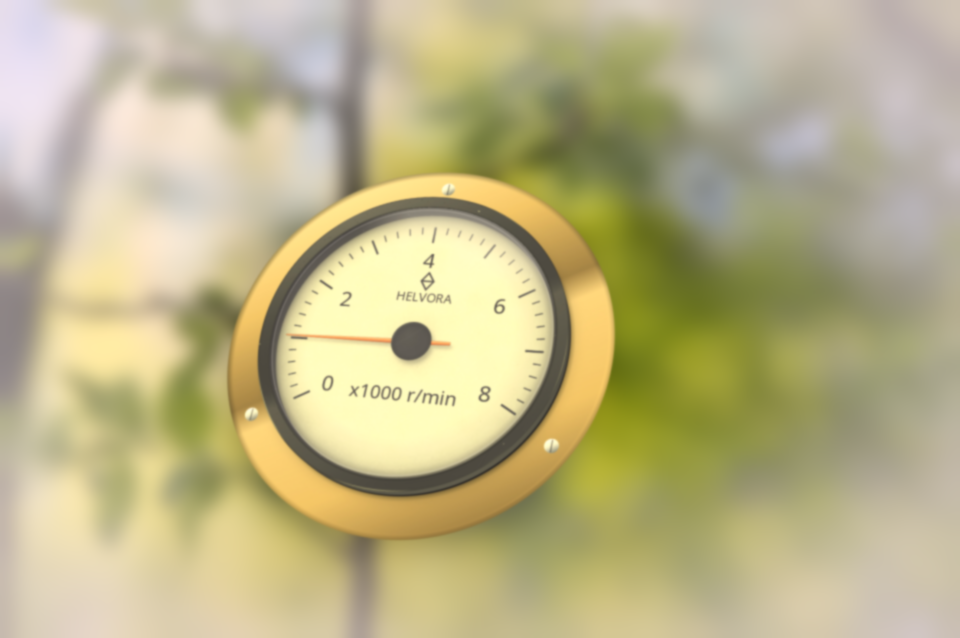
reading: 1000,rpm
